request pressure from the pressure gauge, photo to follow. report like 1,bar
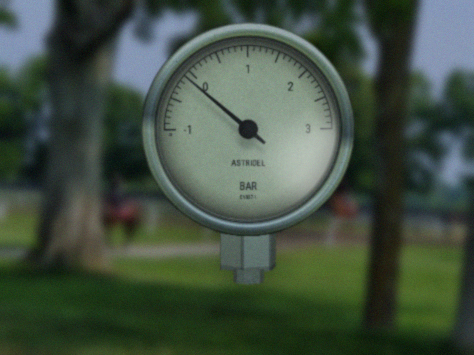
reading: -0.1,bar
